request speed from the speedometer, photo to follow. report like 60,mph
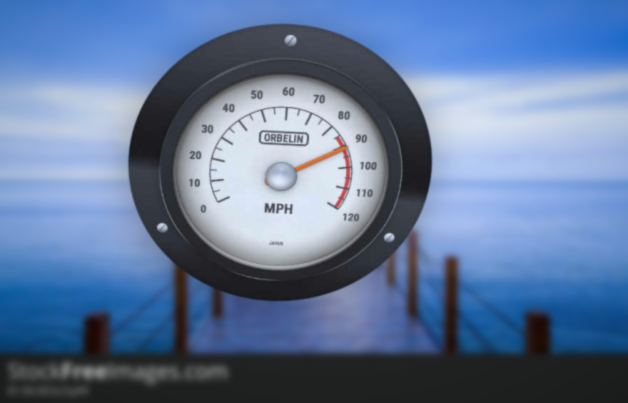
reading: 90,mph
